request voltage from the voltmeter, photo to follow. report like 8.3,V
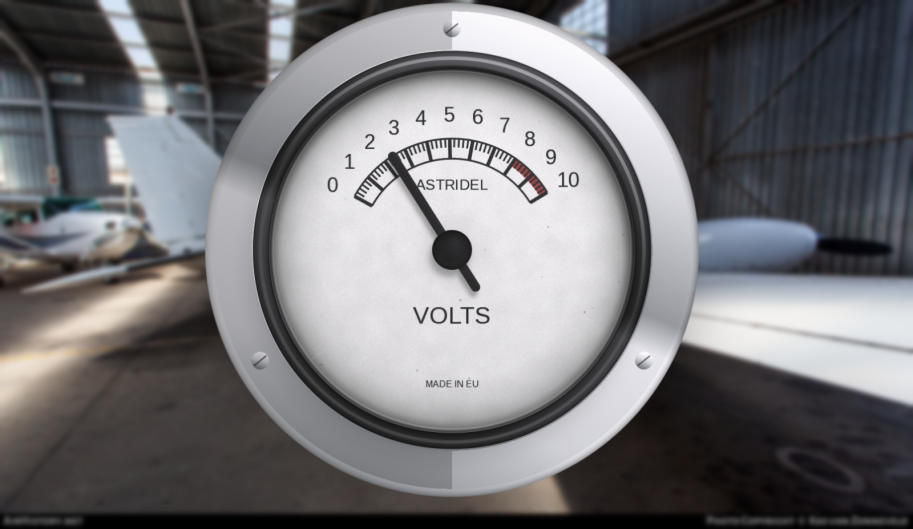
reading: 2.4,V
